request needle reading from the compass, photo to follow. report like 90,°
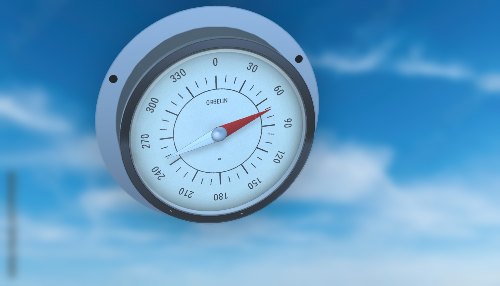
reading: 70,°
